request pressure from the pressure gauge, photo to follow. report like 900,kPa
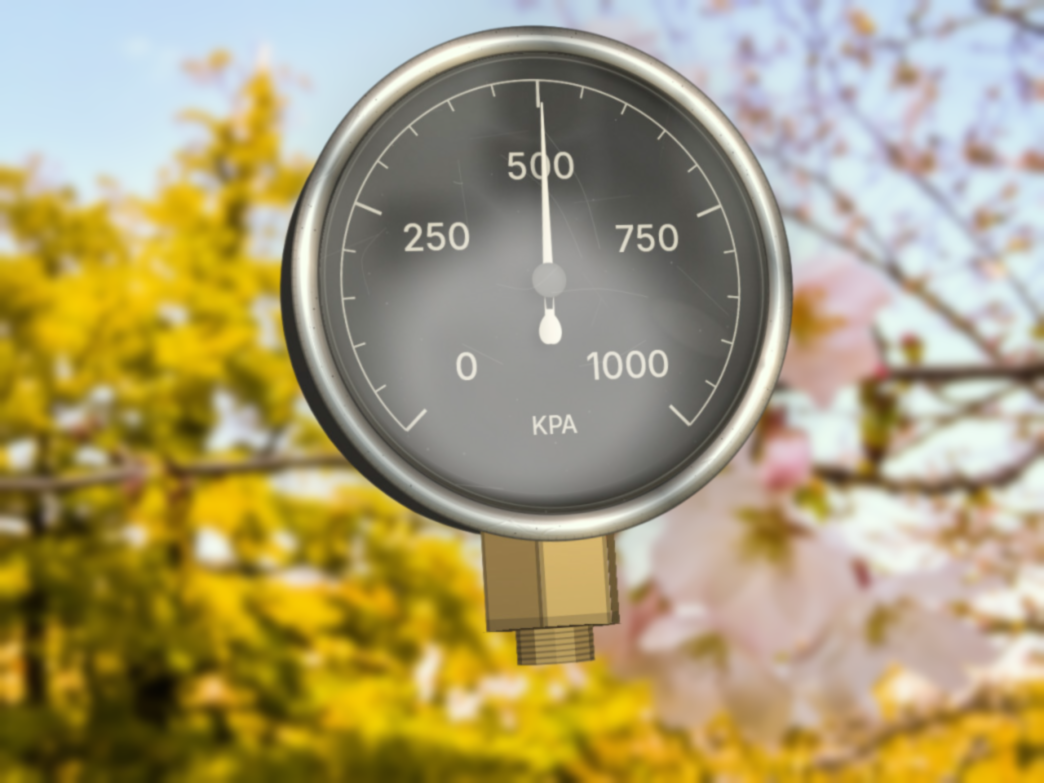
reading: 500,kPa
